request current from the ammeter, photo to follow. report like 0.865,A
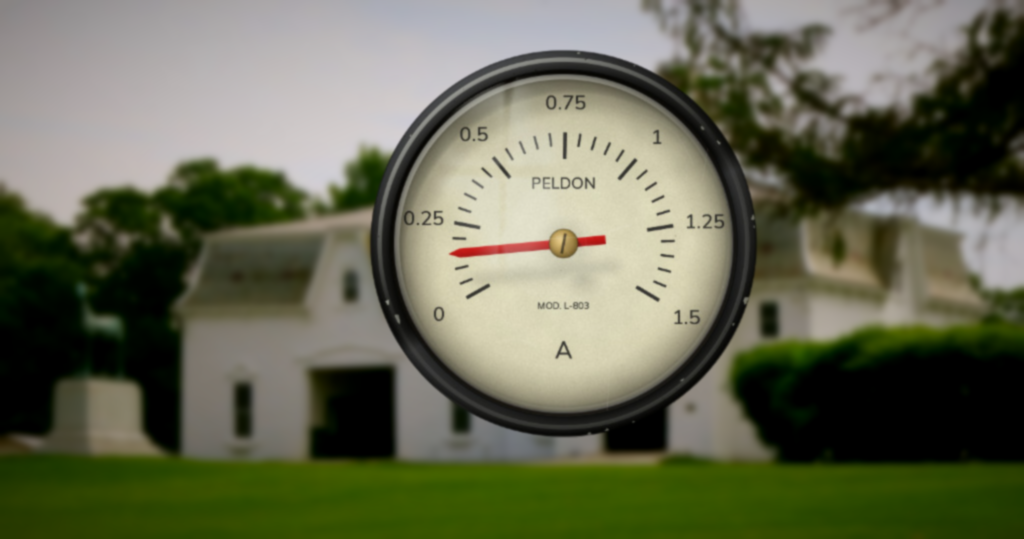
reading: 0.15,A
